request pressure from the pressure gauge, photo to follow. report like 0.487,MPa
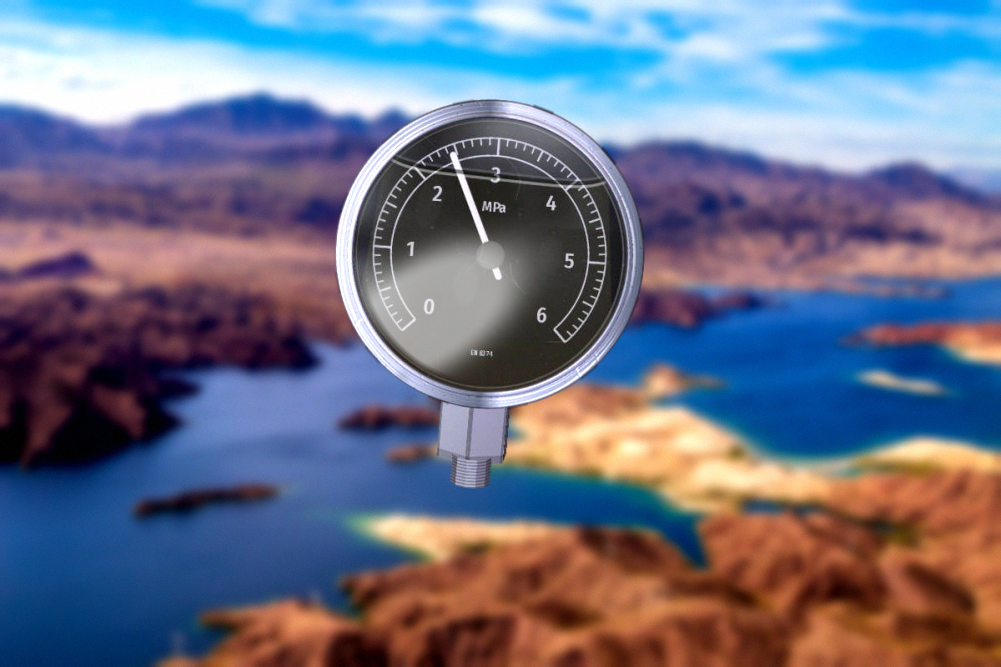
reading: 2.45,MPa
